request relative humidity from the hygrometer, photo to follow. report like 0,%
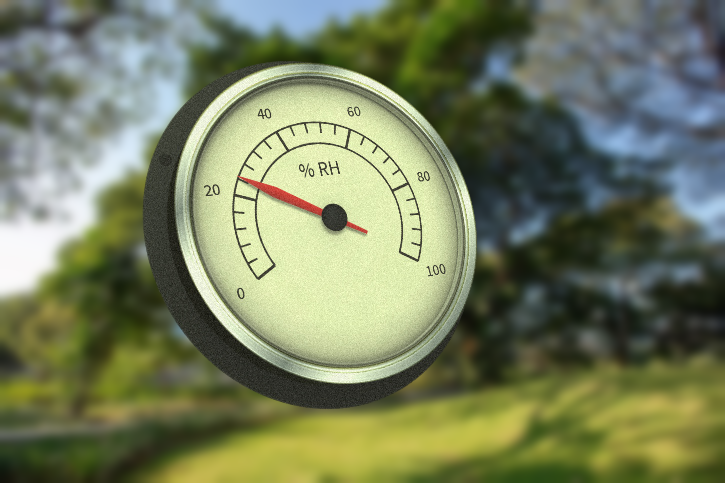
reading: 24,%
